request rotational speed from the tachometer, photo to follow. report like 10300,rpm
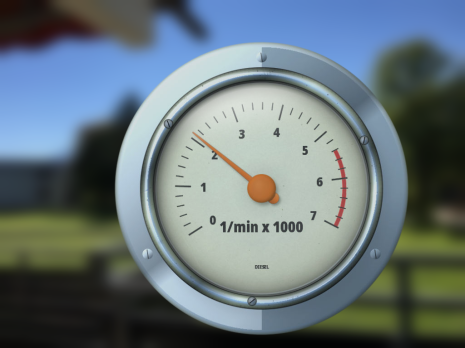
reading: 2100,rpm
